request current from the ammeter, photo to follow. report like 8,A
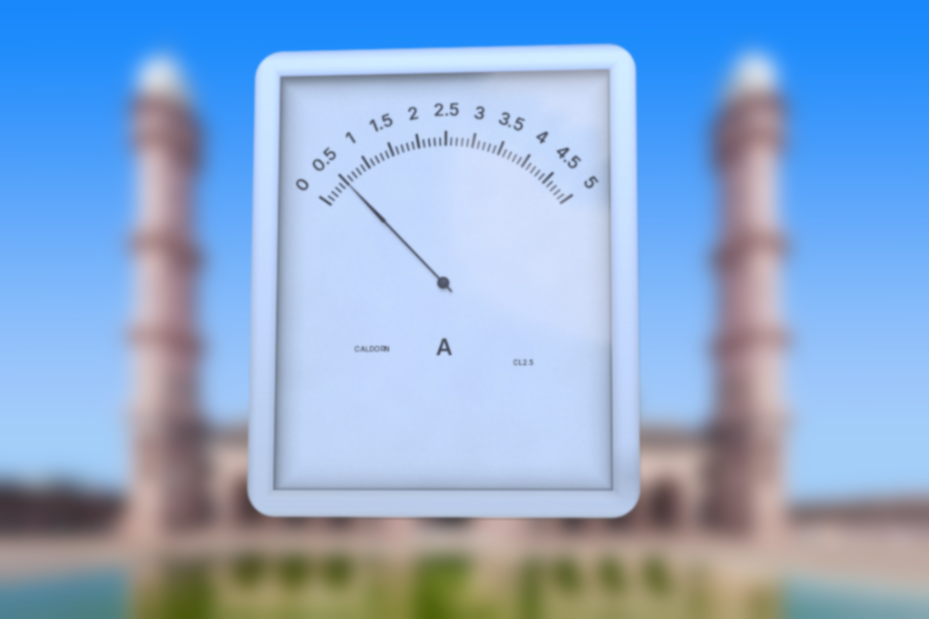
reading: 0.5,A
